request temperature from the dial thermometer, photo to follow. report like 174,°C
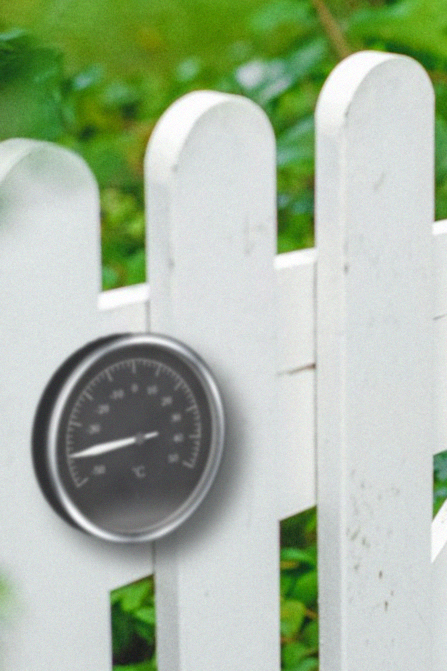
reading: -40,°C
